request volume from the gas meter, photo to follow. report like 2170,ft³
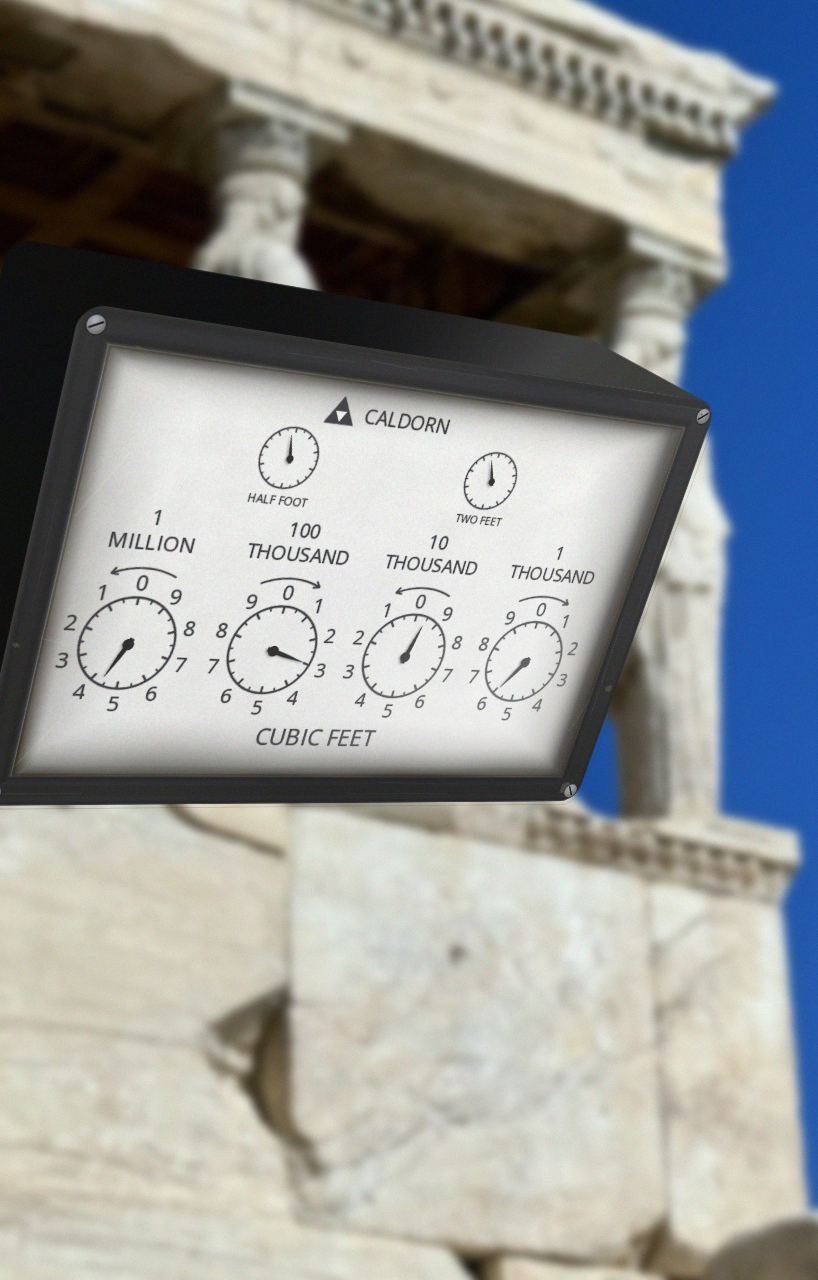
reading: 429600,ft³
